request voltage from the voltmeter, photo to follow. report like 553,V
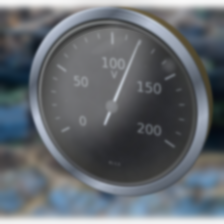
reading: 120,V
